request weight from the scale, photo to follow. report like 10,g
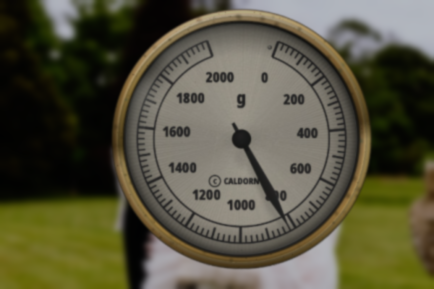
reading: 820,g
